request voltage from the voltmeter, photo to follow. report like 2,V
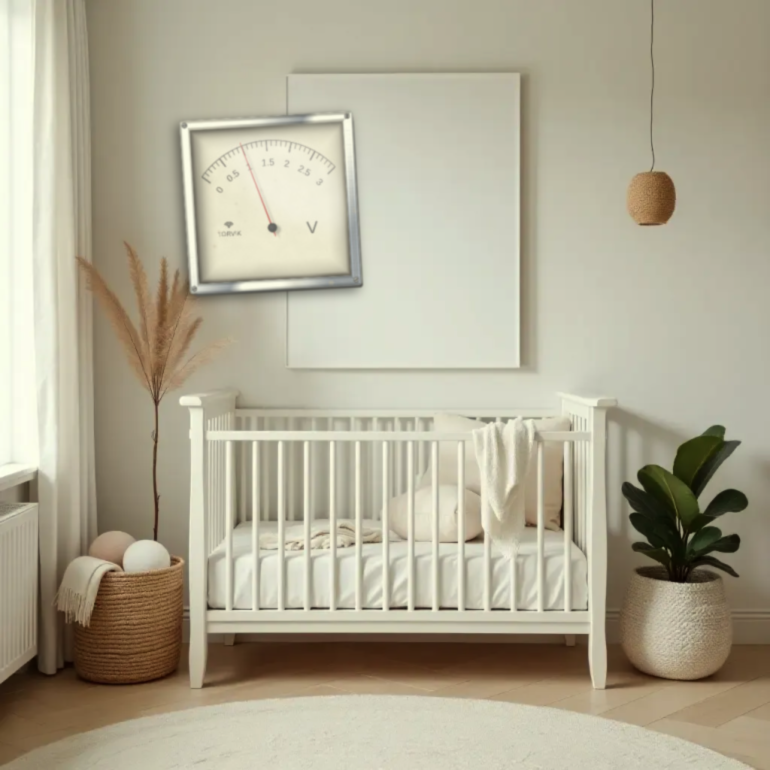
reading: 1,V
